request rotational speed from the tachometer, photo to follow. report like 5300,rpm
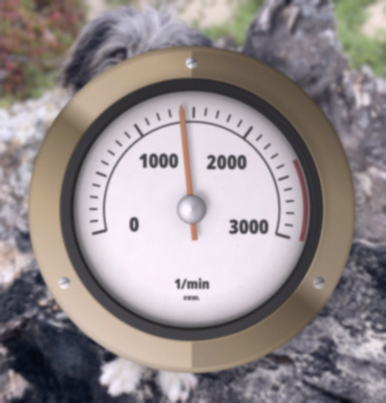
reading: 1400,rpm
